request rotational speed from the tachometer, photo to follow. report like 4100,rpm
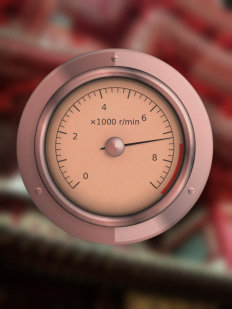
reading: 7200,rpm
